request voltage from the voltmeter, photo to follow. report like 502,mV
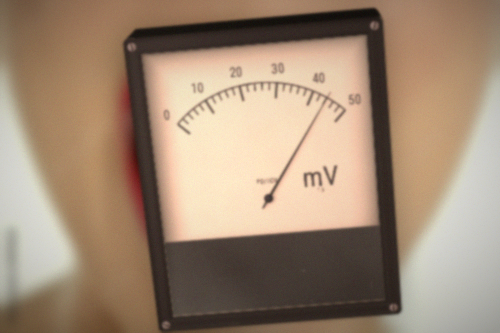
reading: 44,mV
